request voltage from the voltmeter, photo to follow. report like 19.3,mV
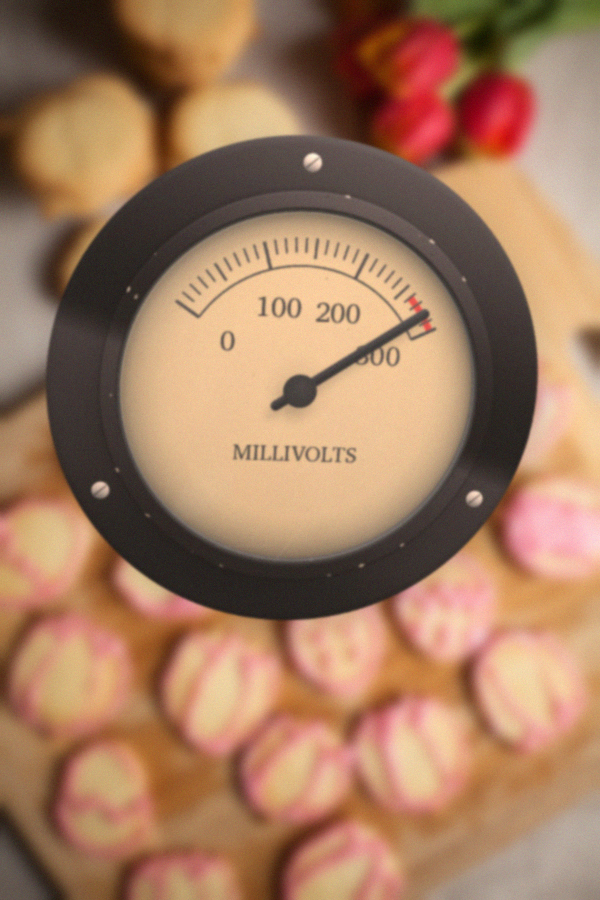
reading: 280,mV
